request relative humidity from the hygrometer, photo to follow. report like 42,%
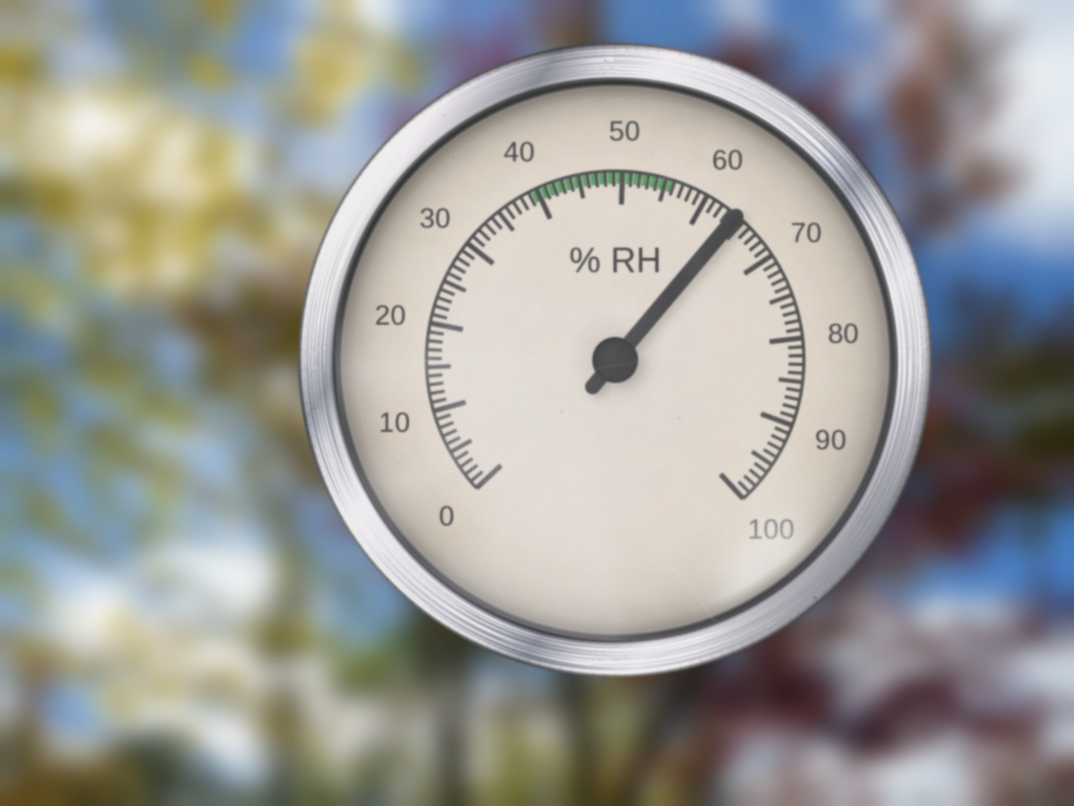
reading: 64,%
